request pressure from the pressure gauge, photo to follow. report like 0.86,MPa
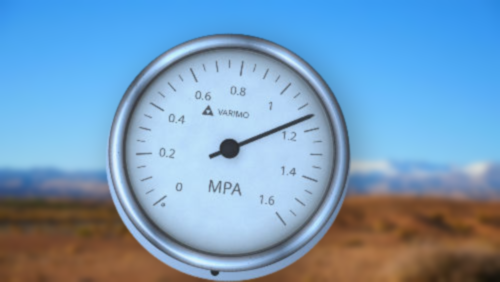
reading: 1.15,MPa
